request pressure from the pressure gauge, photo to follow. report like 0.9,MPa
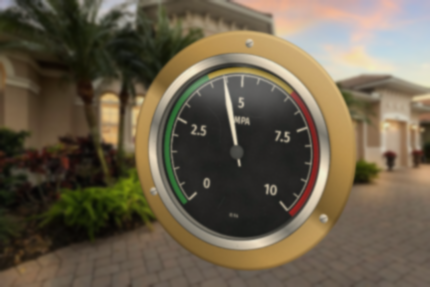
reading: 4.5,MPa
